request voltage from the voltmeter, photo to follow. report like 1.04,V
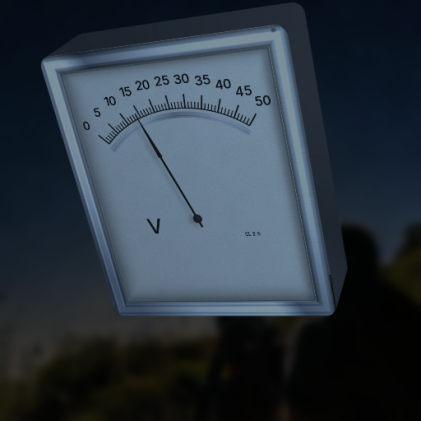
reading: 15,V
